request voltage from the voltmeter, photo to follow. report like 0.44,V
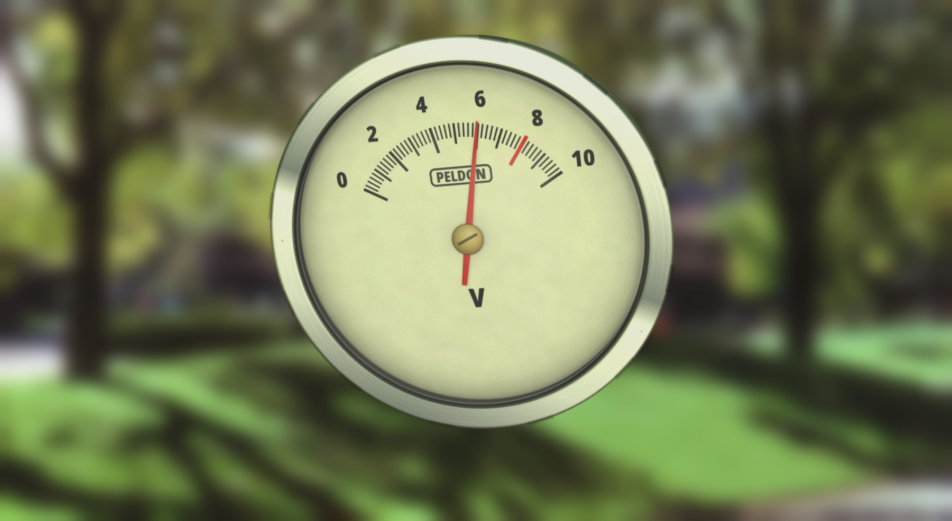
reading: 6,V
